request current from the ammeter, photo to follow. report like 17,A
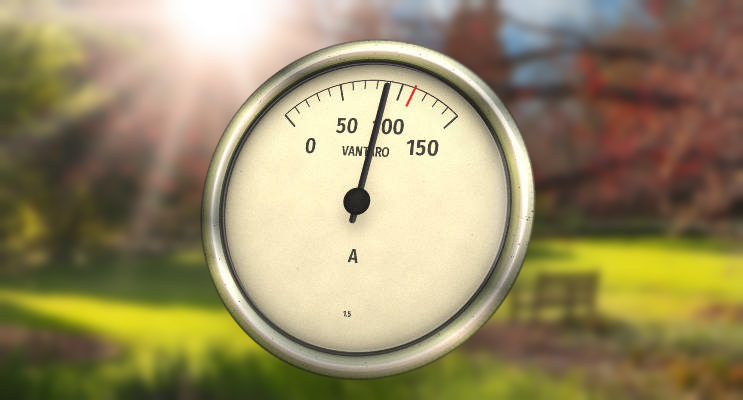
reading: 90,A
